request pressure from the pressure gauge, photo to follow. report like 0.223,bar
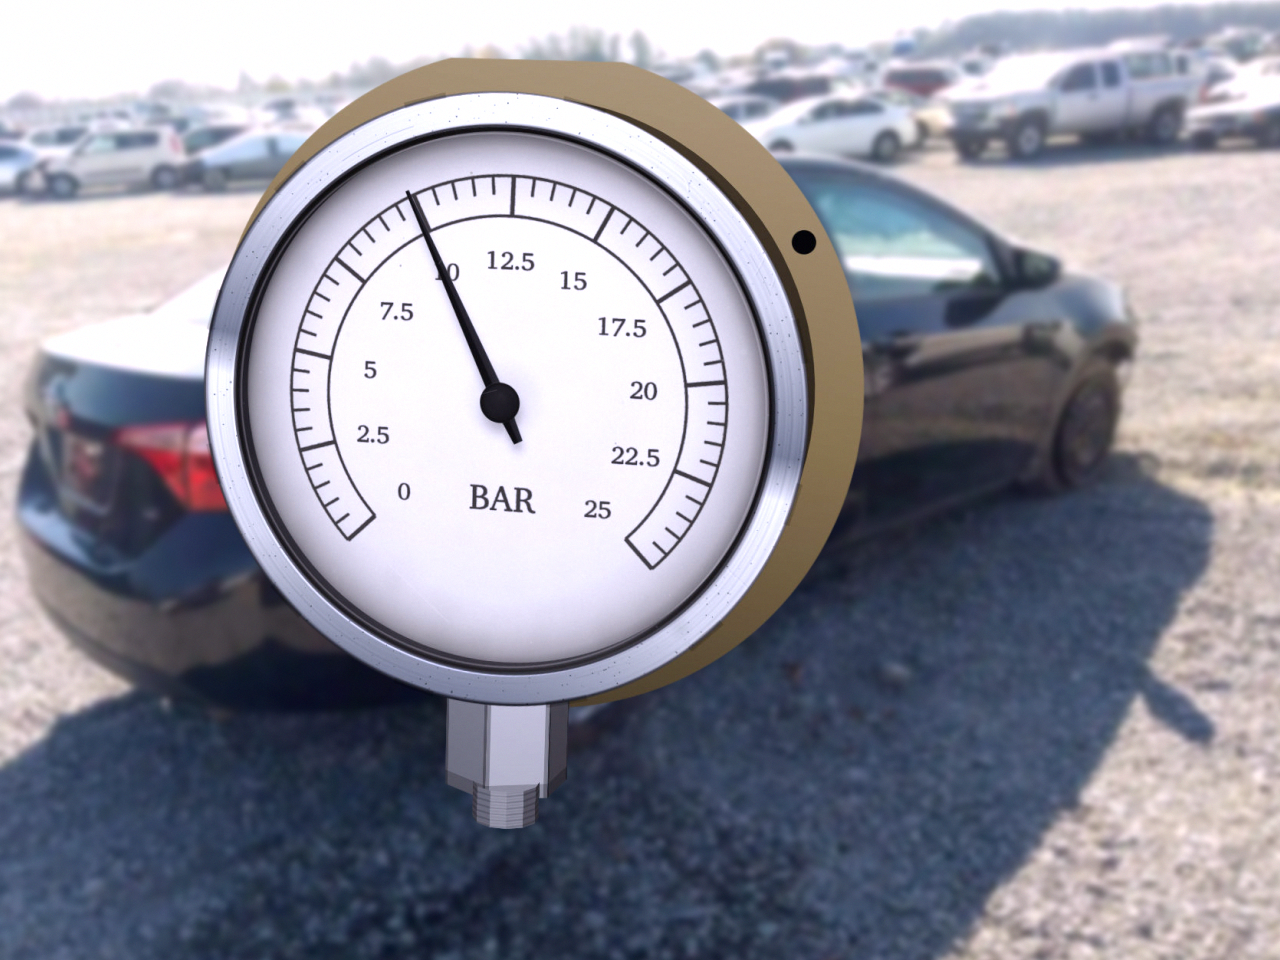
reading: 10,bar
